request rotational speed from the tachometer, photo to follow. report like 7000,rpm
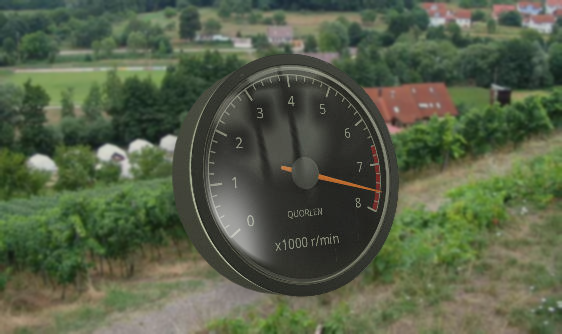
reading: 7600,rpm
